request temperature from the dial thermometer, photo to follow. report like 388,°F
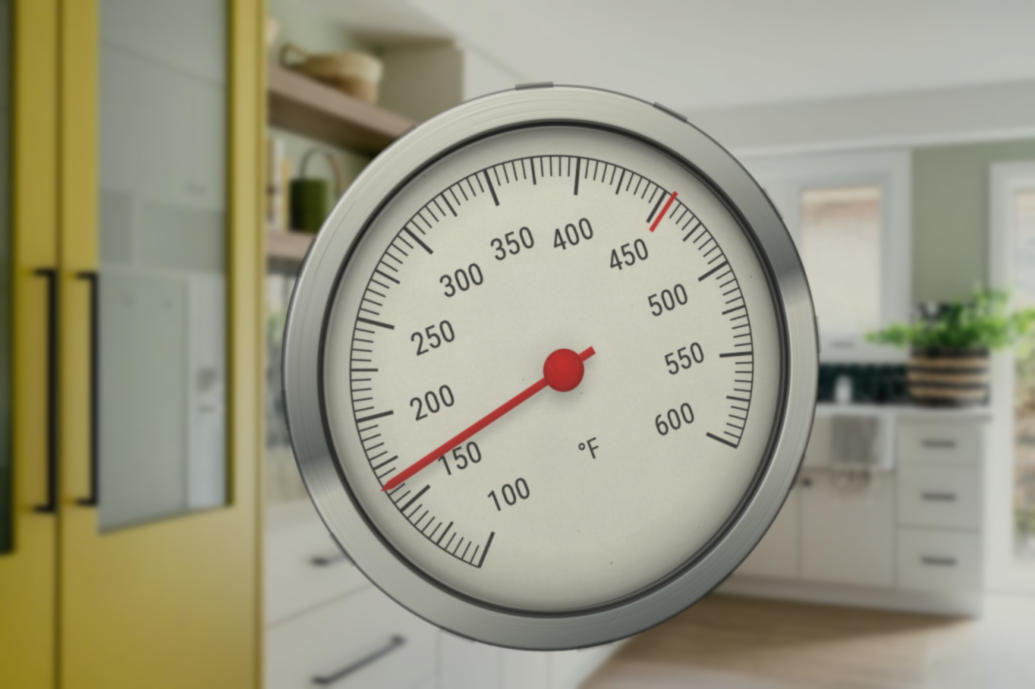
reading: 165,°F
